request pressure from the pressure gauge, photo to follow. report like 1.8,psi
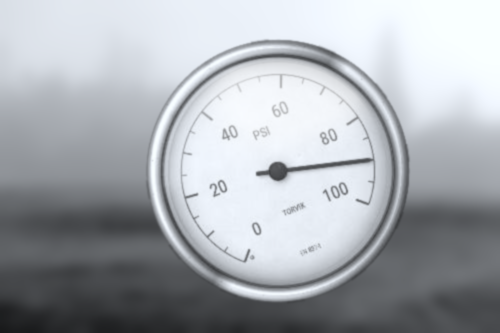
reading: 90,psi
